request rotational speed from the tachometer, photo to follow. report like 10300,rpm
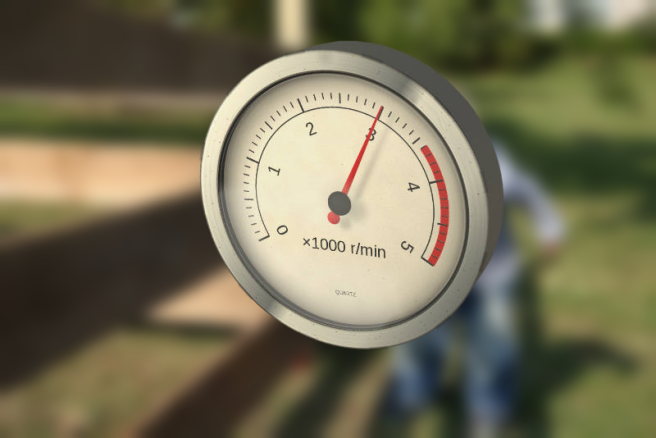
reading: 3000,rpm
